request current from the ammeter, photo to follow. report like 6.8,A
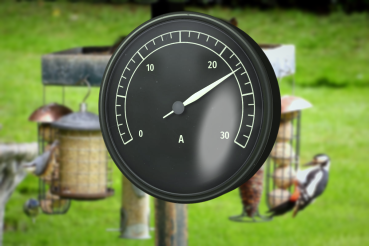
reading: 22.5,A
